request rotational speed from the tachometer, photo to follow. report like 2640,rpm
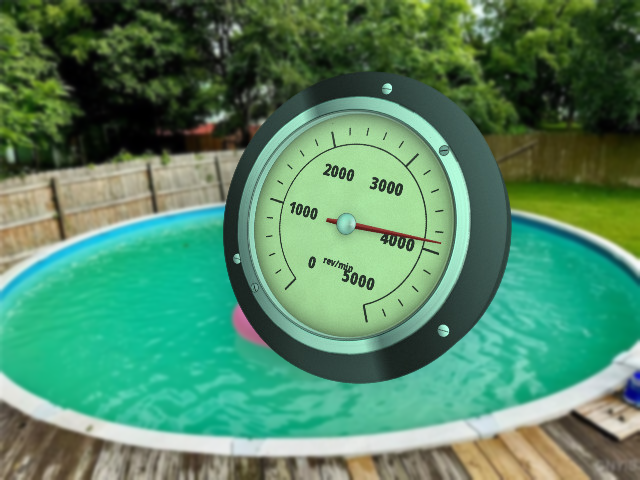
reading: 3900,rpm
